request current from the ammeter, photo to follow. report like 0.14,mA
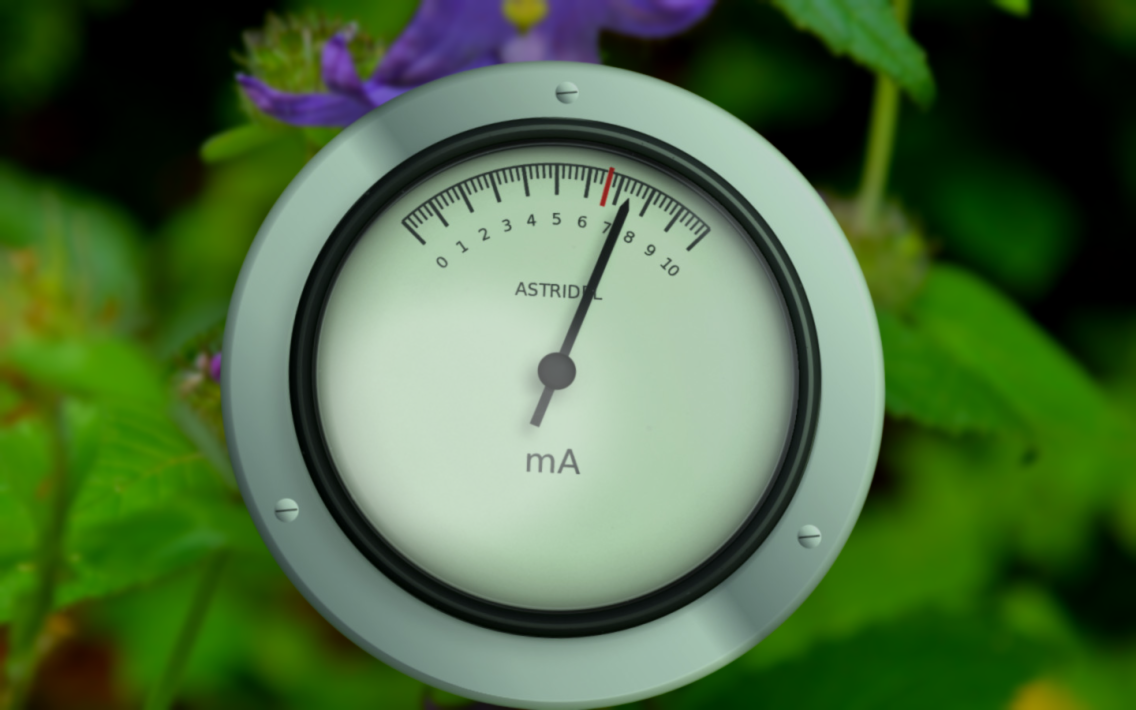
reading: 7.4,mA
